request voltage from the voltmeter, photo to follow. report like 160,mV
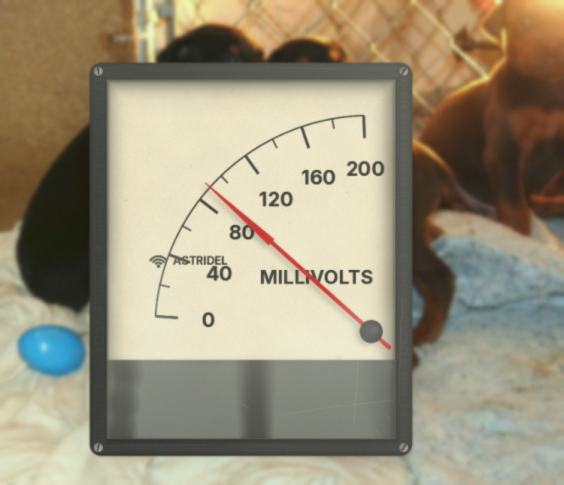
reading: 90,mV
